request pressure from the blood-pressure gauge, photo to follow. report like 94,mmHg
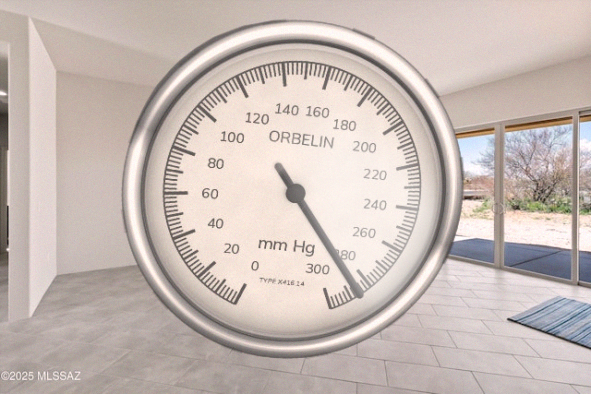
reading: 286,mmHg
